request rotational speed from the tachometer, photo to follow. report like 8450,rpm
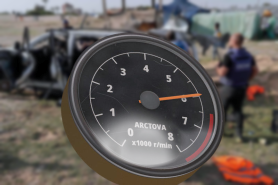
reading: 6000,rpm
